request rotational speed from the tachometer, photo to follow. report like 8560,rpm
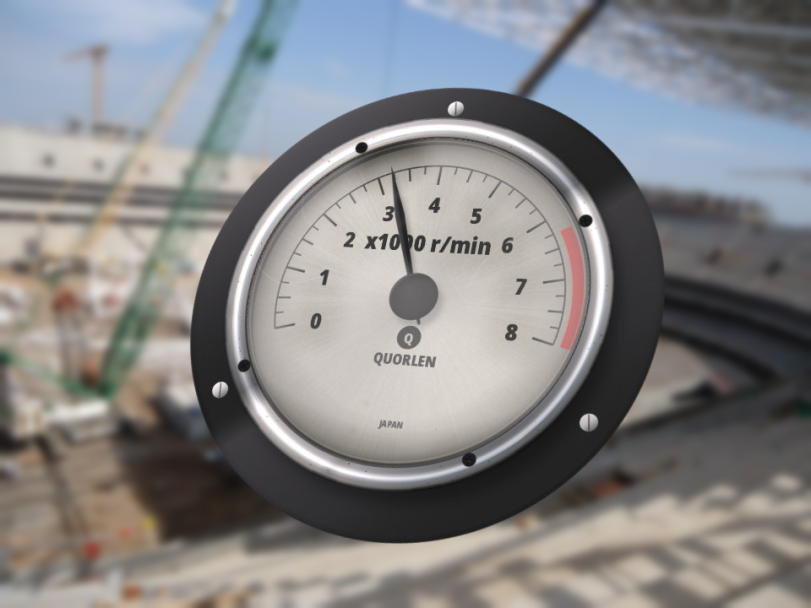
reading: 3250,rpm
